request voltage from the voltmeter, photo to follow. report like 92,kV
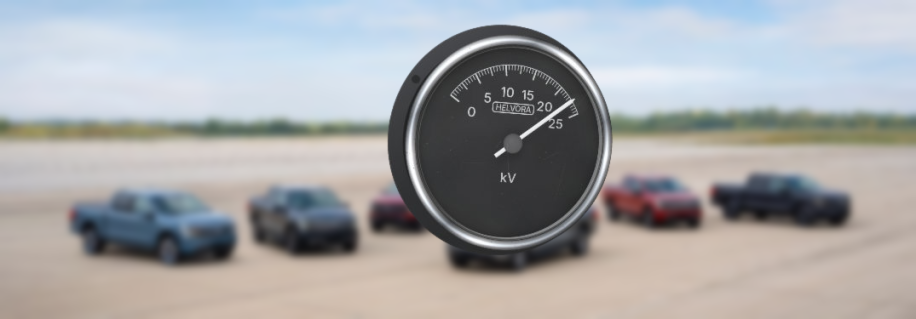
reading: 22.5,kV
